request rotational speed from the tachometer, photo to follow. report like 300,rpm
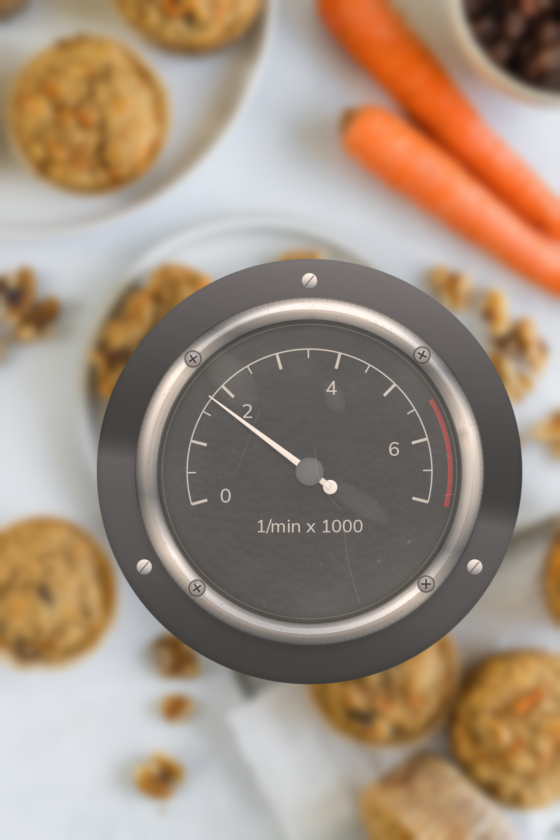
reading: 1750,rpm
